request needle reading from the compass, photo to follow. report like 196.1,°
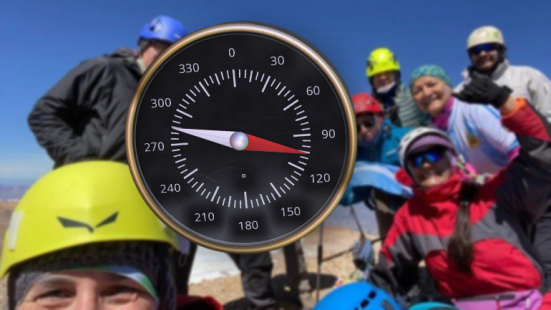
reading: 105,°
